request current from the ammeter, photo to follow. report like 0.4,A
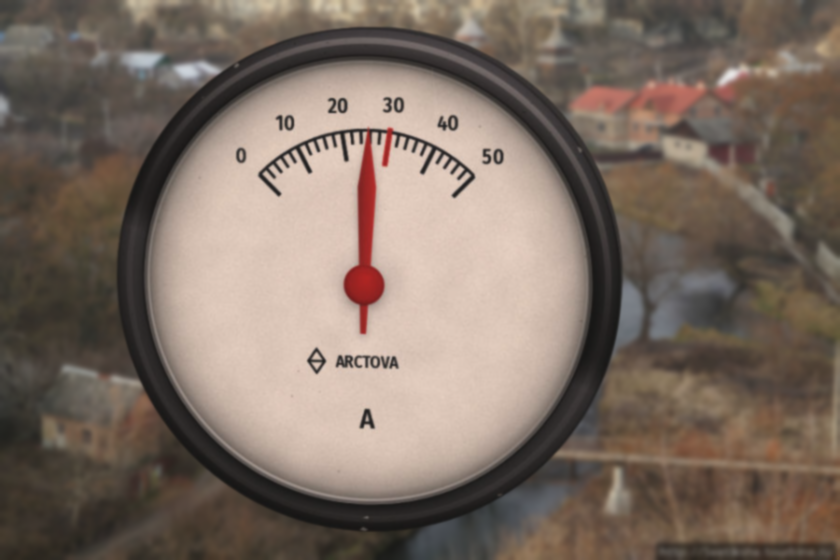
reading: 26,A
